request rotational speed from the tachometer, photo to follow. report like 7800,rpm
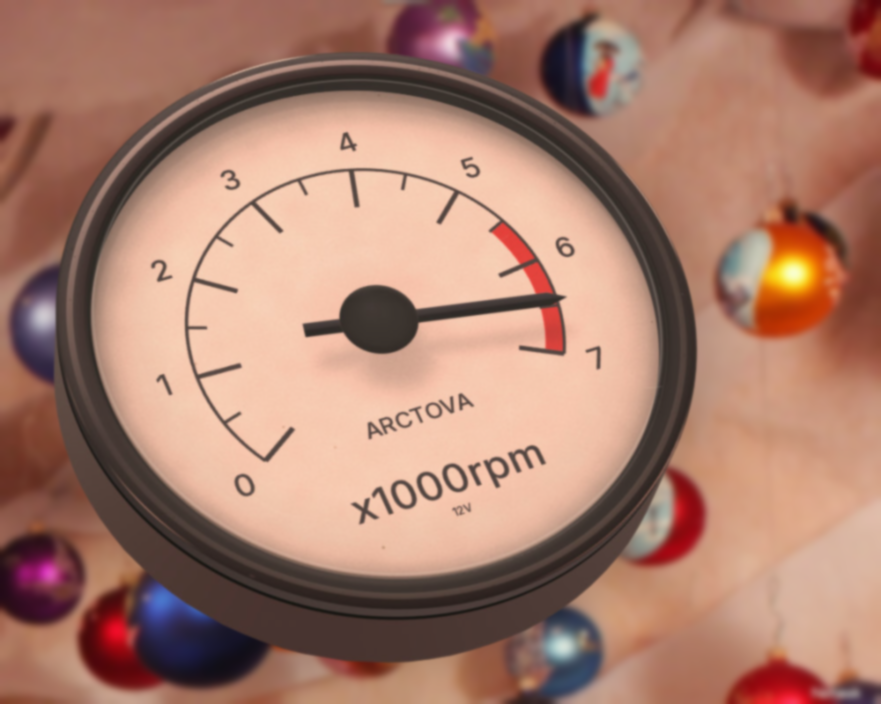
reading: 6500,rpm
